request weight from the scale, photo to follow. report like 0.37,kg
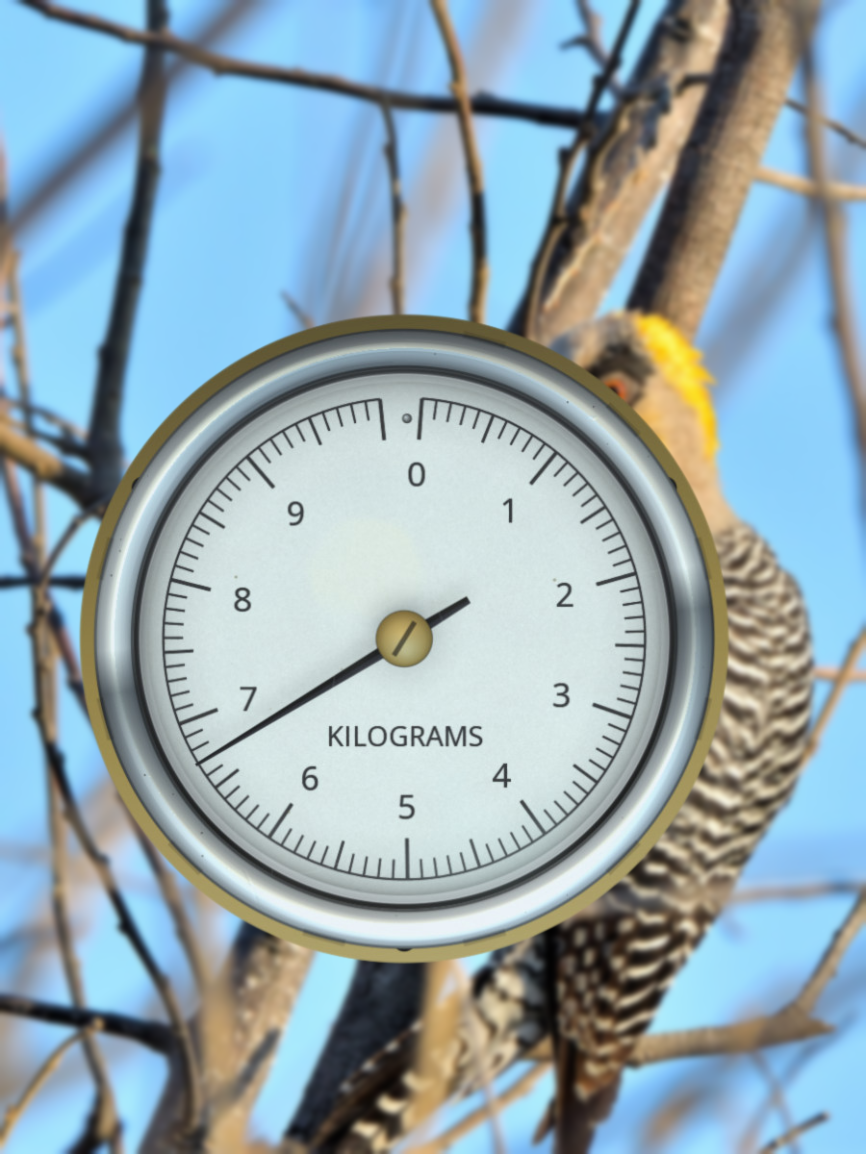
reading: 6.7,kg
